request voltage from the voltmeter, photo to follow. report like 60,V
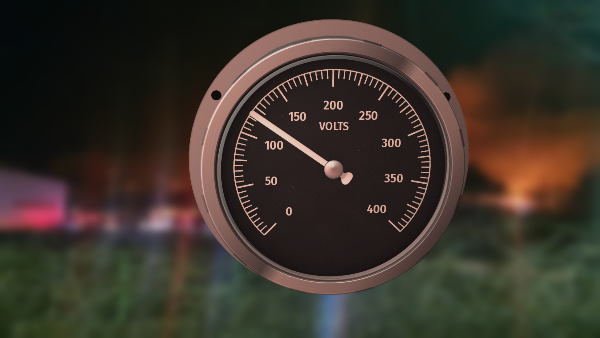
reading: 120,V
